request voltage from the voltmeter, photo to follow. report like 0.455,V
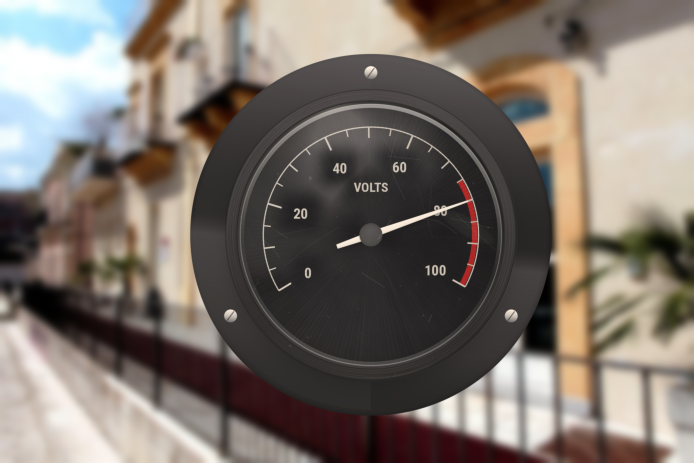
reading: 80,V
